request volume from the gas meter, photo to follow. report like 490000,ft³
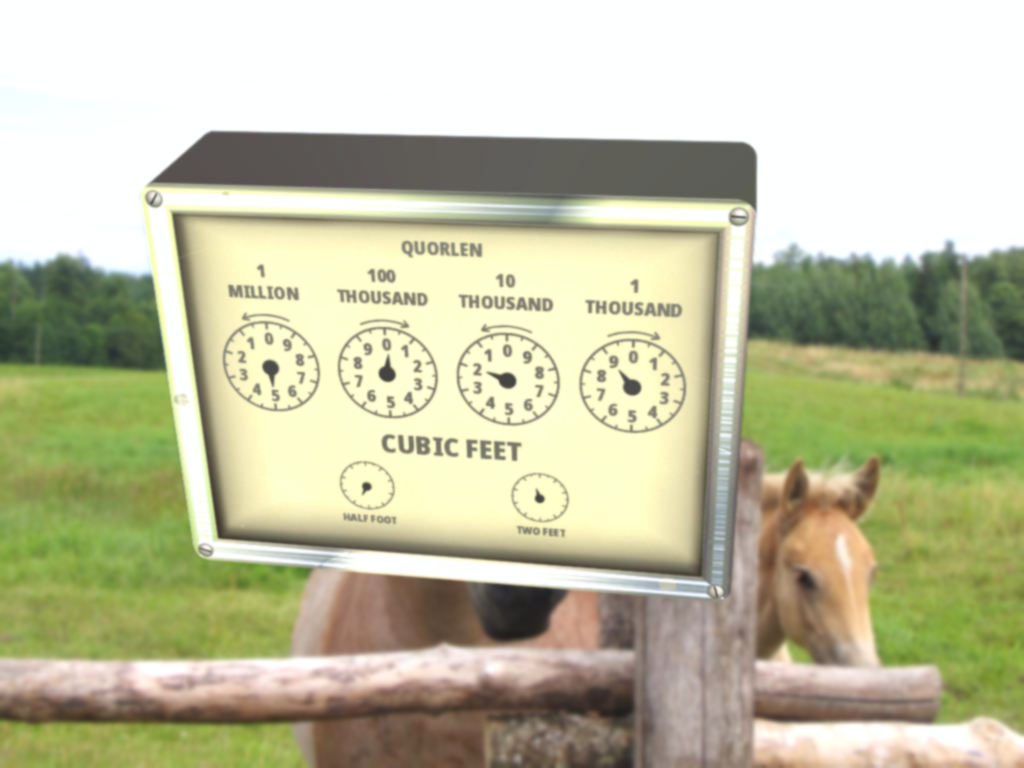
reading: 501900,ft³
